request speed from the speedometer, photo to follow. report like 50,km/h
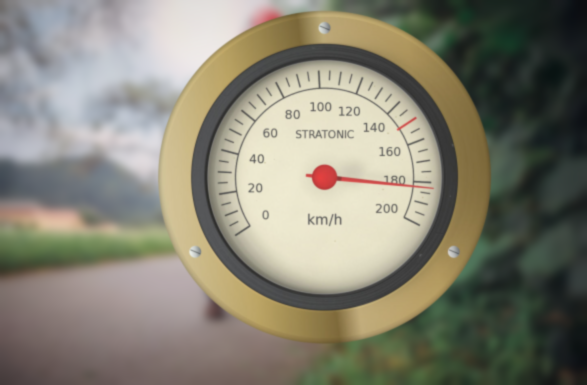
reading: 182.5,km/h
